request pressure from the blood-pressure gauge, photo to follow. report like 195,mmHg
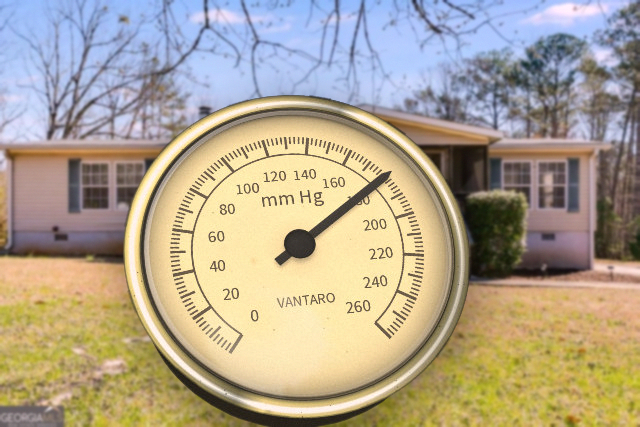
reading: 180,mmHg
